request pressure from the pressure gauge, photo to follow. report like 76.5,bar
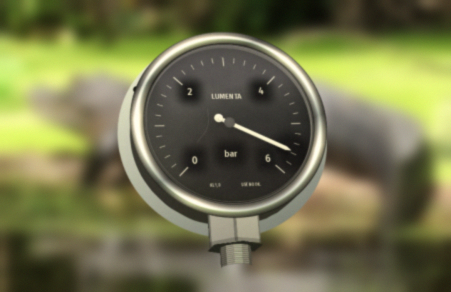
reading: 5.6,bar
